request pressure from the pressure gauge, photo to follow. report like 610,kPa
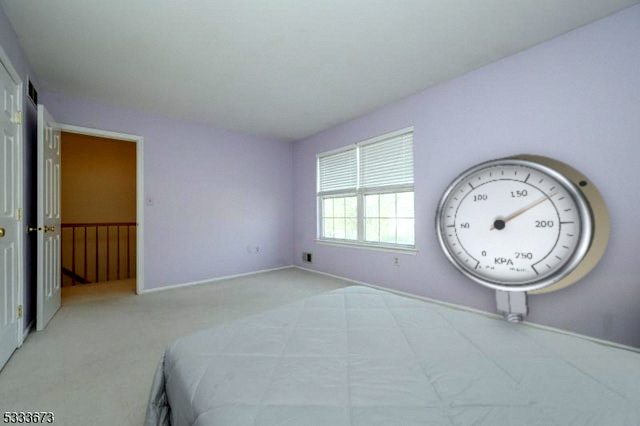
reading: 175,kPa
